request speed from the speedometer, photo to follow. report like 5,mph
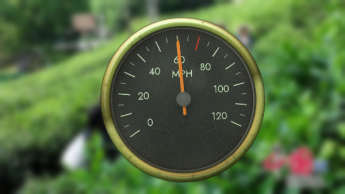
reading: 60,mph
